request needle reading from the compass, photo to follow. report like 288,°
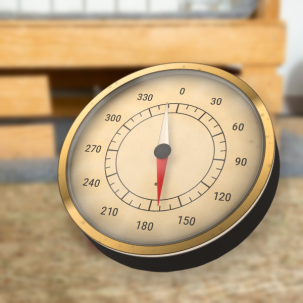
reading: 170,°
